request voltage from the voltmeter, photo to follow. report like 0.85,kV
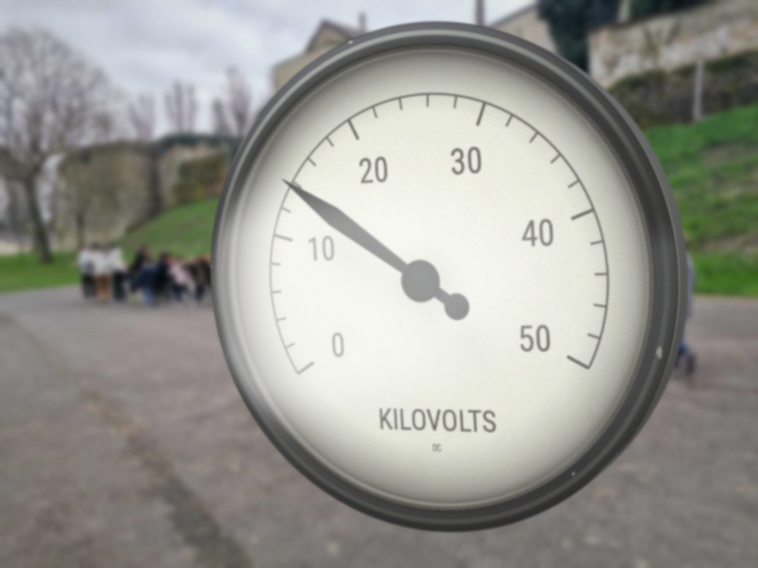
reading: 14,kV
